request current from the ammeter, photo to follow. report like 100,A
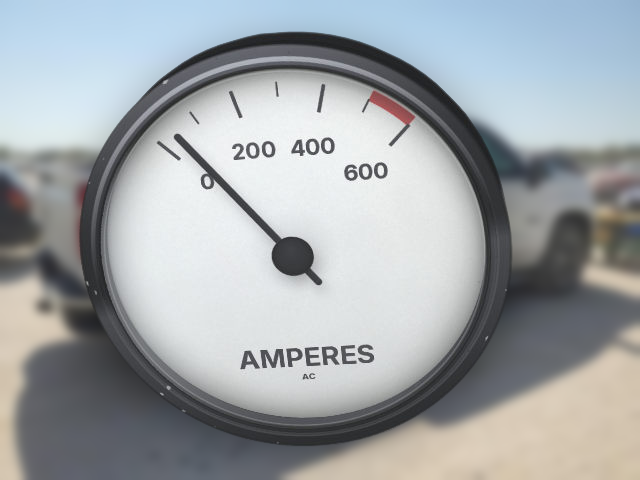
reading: 50,A
